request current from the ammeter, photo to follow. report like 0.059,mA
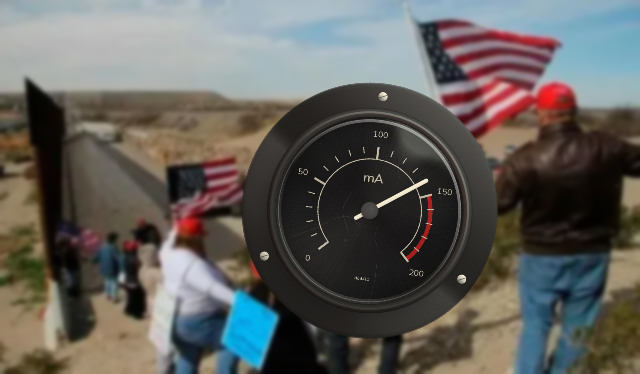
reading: 140,mA
